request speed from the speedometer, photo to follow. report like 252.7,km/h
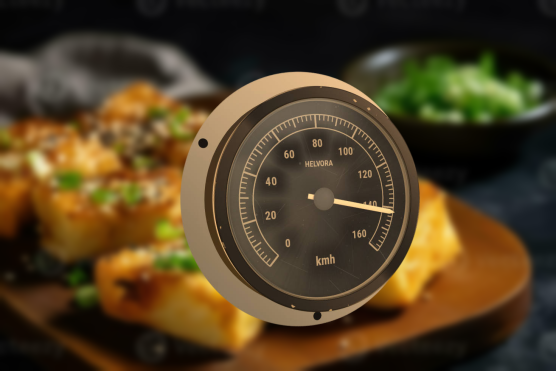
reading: 142,km/h
